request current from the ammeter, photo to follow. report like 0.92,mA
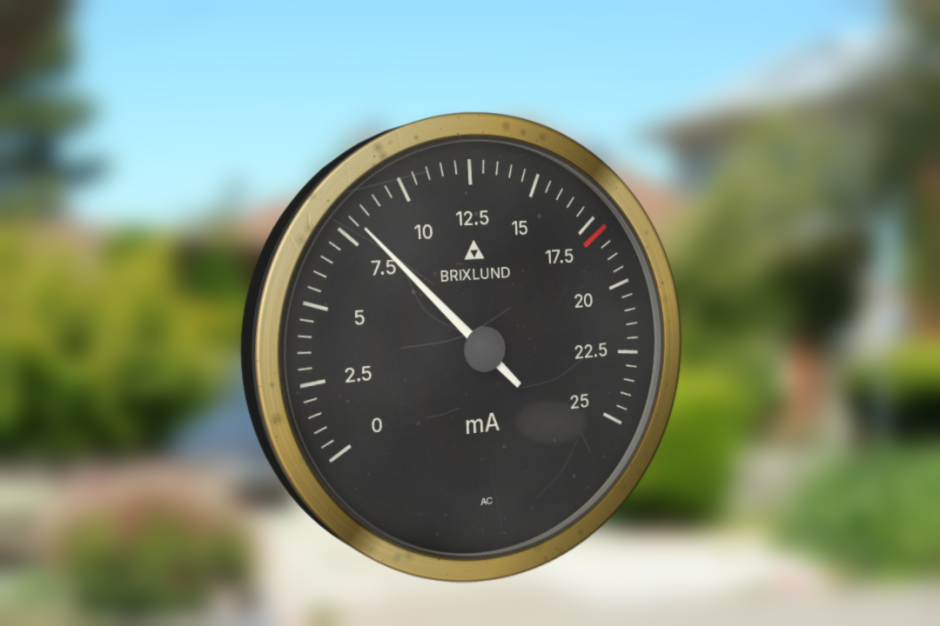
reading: 8,mA
